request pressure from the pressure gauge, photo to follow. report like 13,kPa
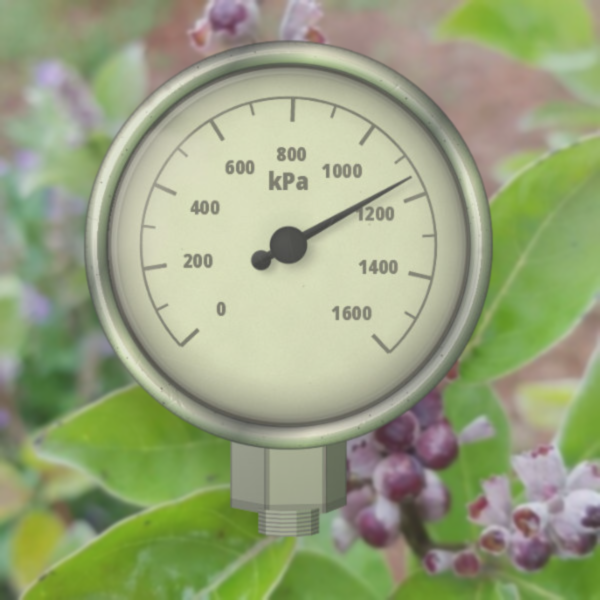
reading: 1150,kPa
